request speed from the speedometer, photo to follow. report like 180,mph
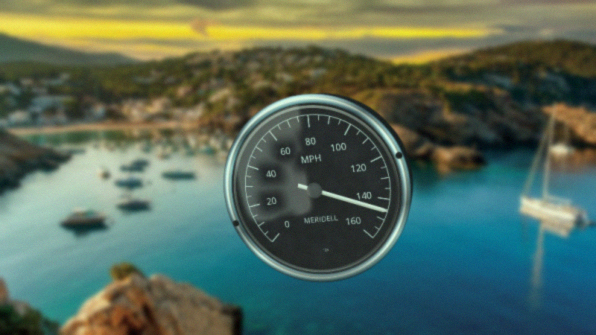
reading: 145,mph
